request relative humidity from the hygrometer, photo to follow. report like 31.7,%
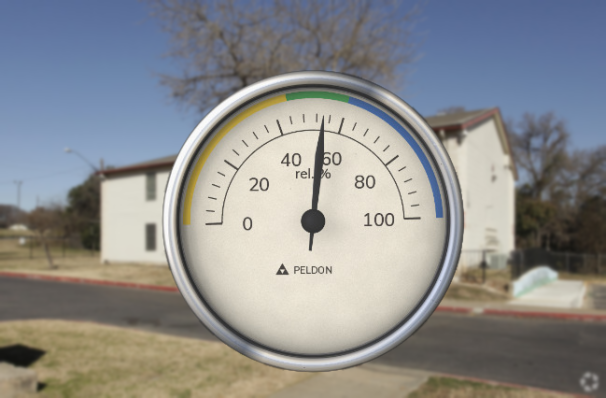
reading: 54,%
